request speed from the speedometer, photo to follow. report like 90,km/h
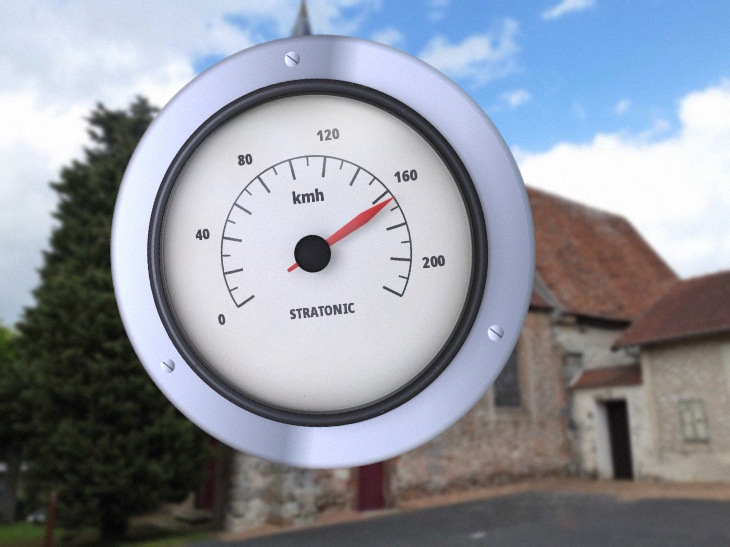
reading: 165,km/h
